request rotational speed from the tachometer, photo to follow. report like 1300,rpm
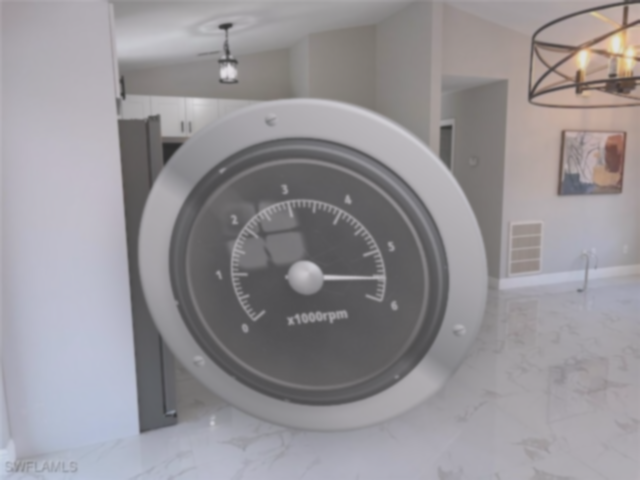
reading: 5500,rpm
